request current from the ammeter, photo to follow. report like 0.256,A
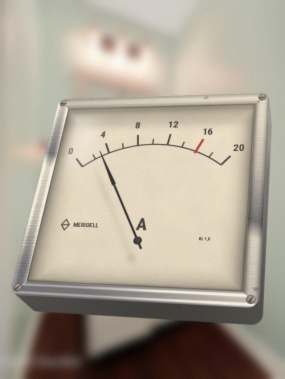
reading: 3,A
